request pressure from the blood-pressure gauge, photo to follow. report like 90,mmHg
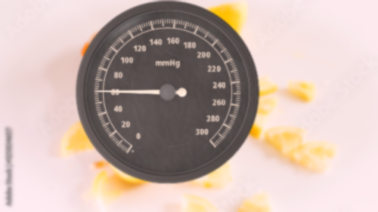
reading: 60,mmHg
